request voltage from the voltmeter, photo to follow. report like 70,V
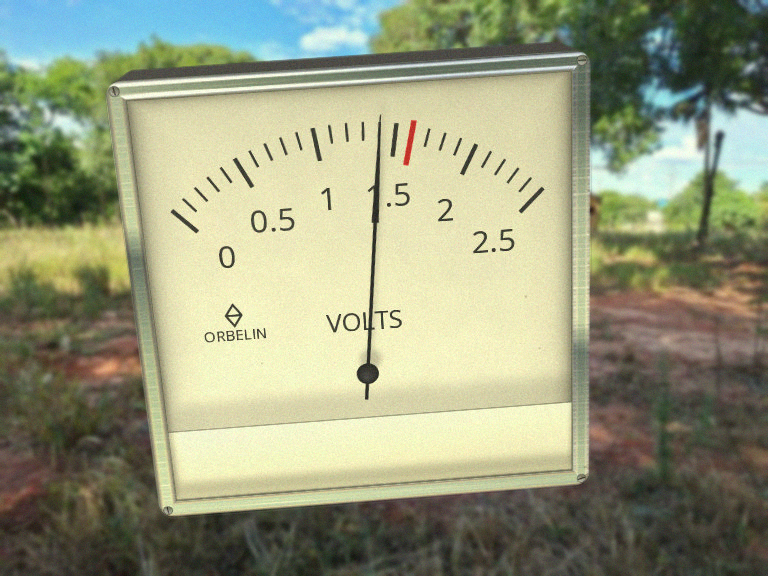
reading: 1.4,V
